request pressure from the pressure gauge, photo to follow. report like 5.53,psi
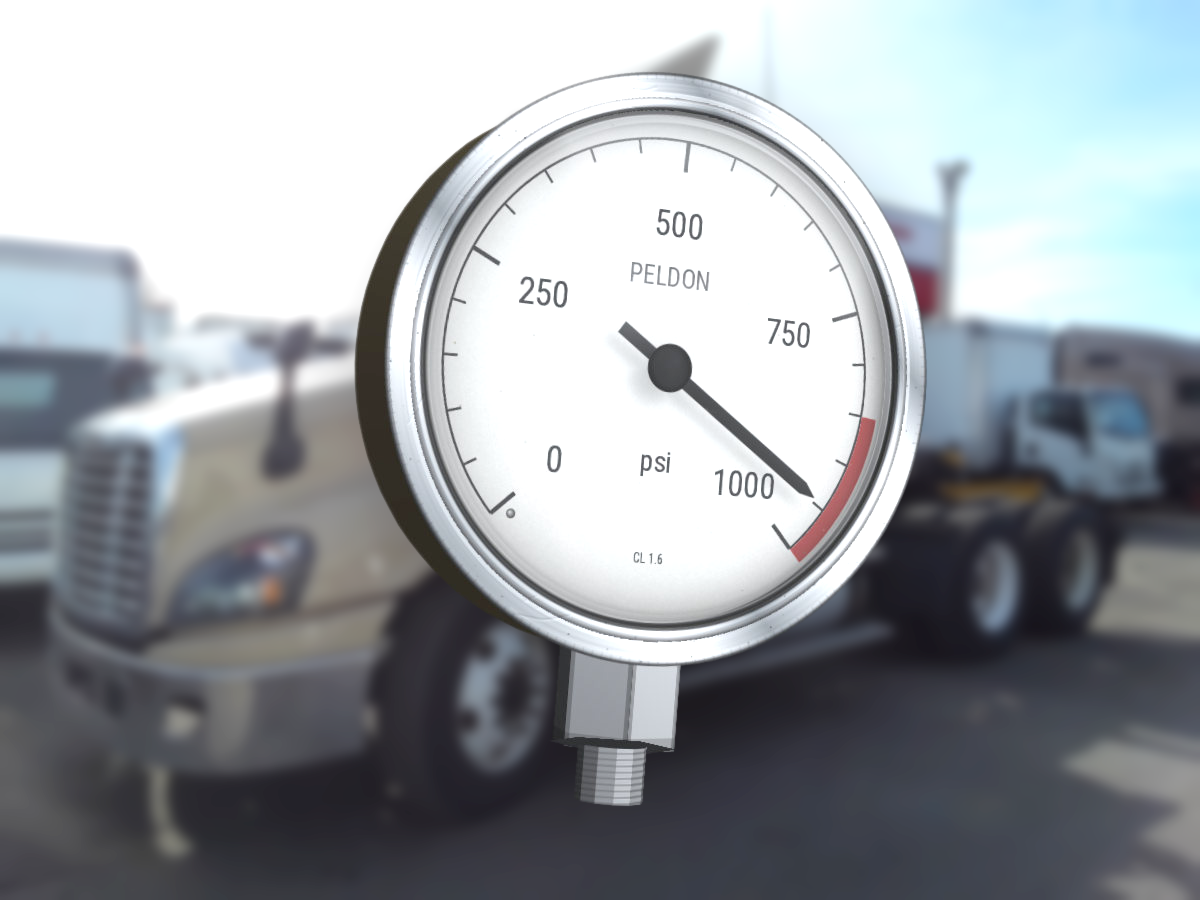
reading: 950,psi
